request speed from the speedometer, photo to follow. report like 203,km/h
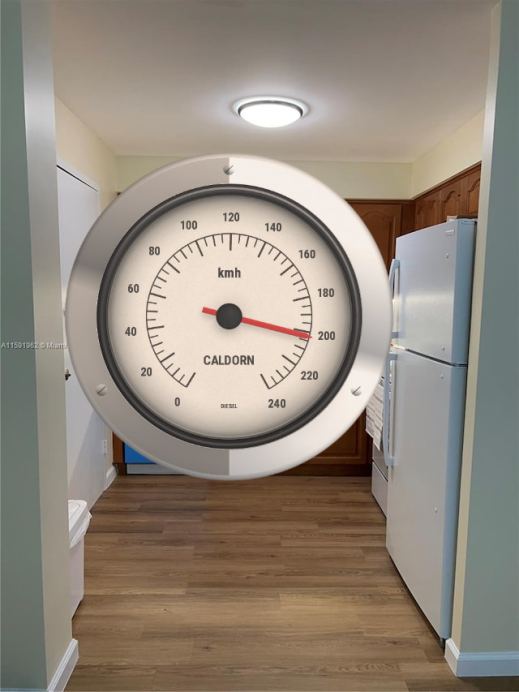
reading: 202.5,km/h
